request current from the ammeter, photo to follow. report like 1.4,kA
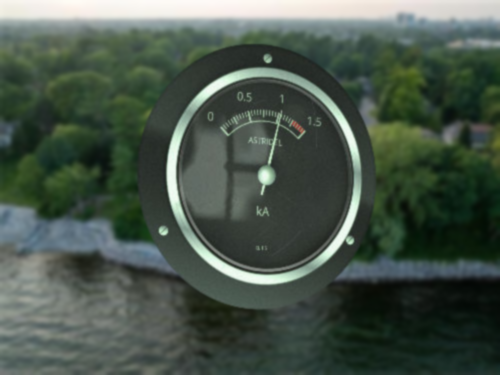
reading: 1,kA
